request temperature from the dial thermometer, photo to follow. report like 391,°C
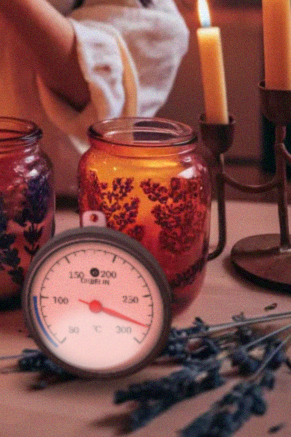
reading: 280,°C
